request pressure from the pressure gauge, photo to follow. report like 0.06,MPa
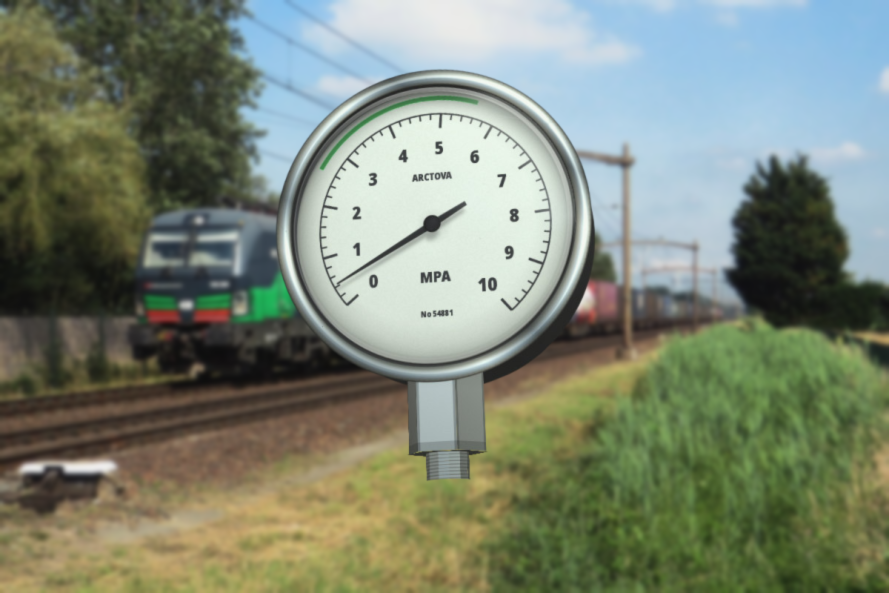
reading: 0.4,MPa
